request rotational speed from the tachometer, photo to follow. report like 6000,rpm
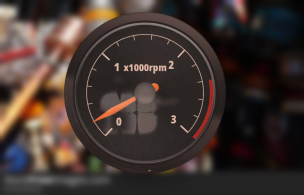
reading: 200,rpm
